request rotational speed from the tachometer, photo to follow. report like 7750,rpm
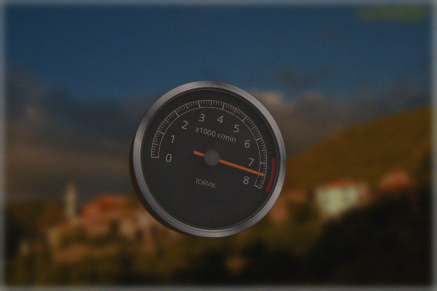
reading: 7500,rpm
